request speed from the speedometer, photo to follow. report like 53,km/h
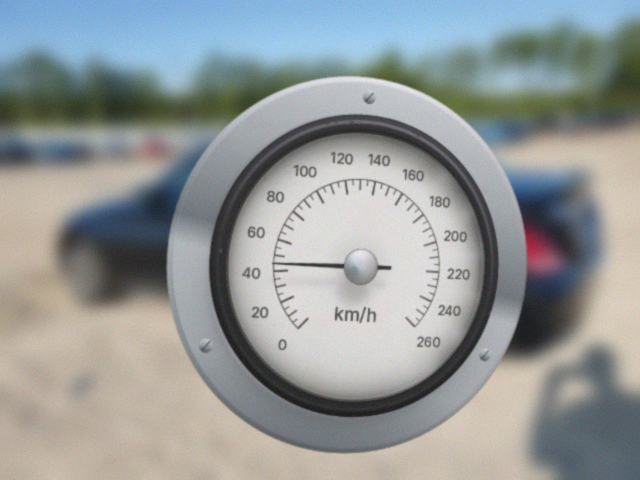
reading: 45,km/h
